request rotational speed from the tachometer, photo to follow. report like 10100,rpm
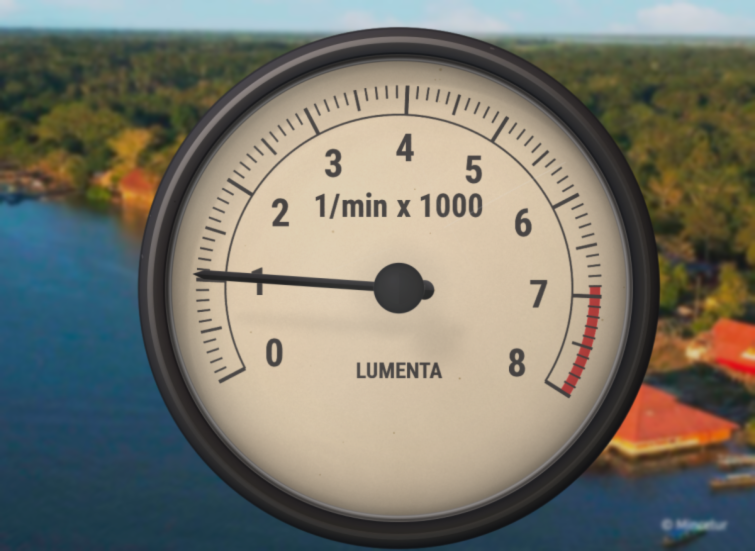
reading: 1050,rpm
